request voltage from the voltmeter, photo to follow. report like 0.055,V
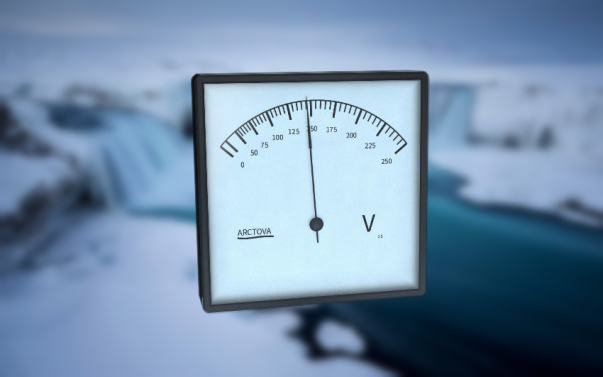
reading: 145,V
